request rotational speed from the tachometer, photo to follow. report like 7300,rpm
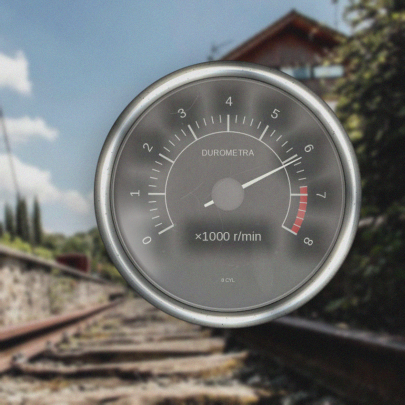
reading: 6100,rpm
